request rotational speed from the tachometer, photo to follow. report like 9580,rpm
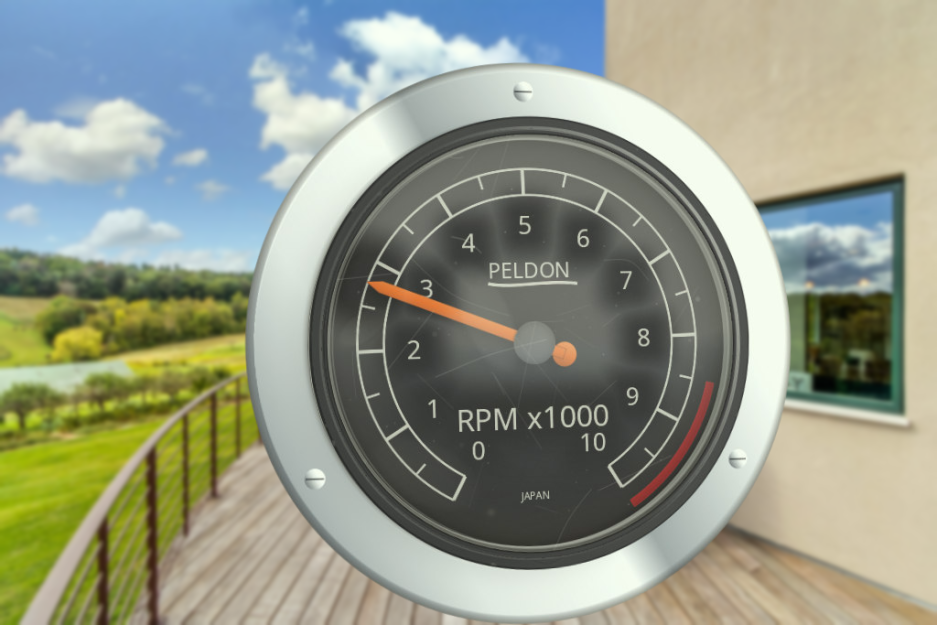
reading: 2750,rpm
